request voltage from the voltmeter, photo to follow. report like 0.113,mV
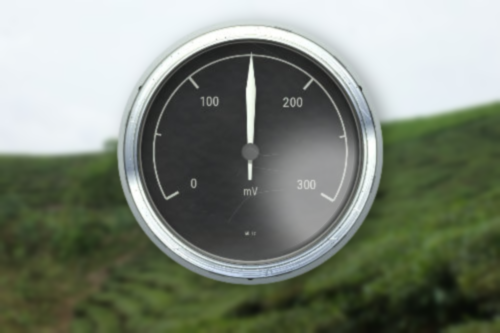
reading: 150,mV
